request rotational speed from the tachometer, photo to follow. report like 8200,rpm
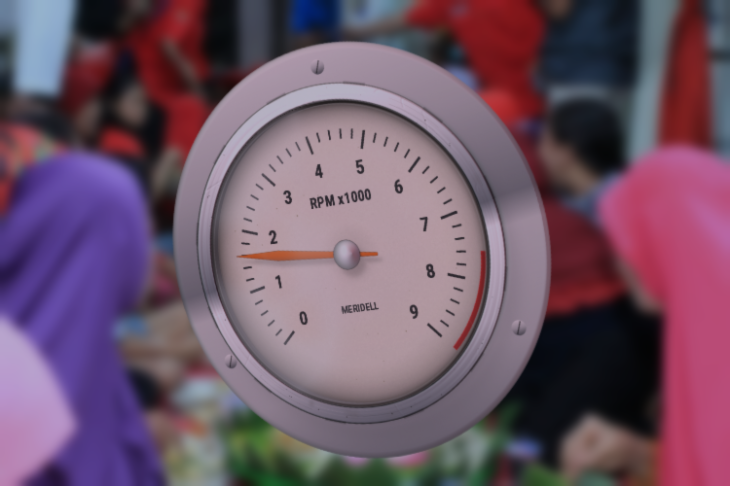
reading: 1600,rpm
